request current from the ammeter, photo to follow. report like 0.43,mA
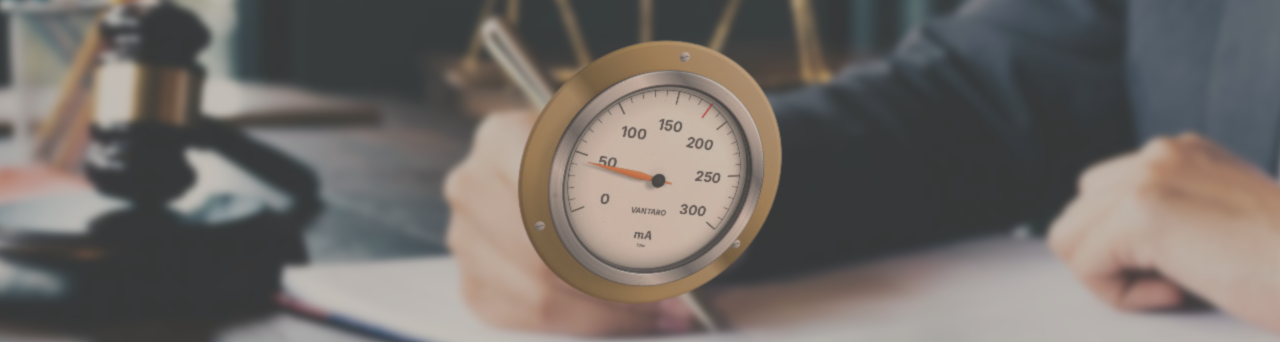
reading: 45,mA
